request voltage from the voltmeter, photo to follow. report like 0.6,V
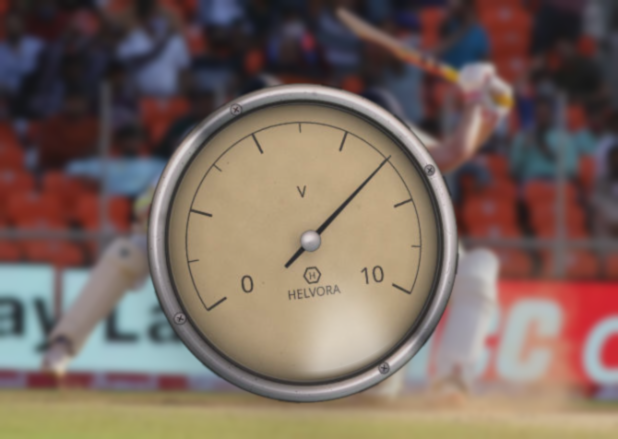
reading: 7,V
